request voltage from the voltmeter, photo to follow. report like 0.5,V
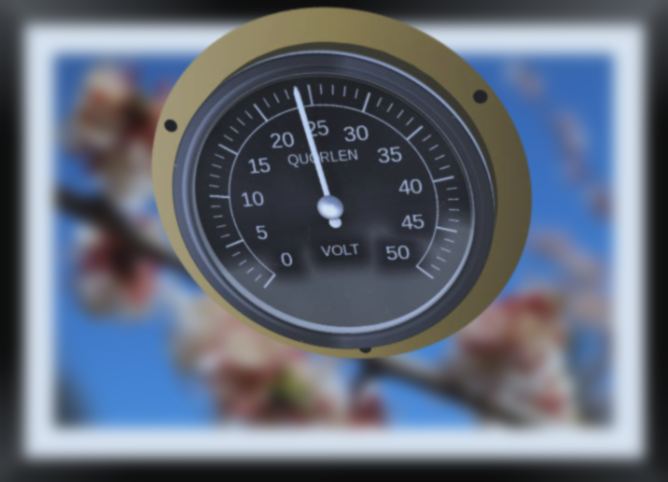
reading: 24,V
